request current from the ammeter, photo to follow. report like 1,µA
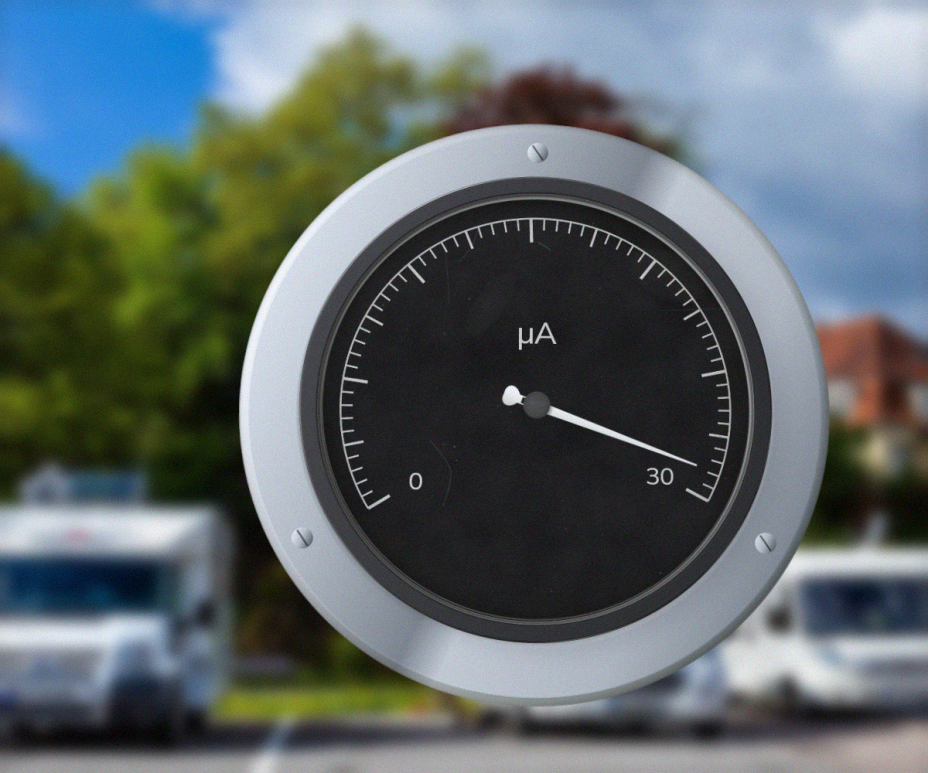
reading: 29,µA
